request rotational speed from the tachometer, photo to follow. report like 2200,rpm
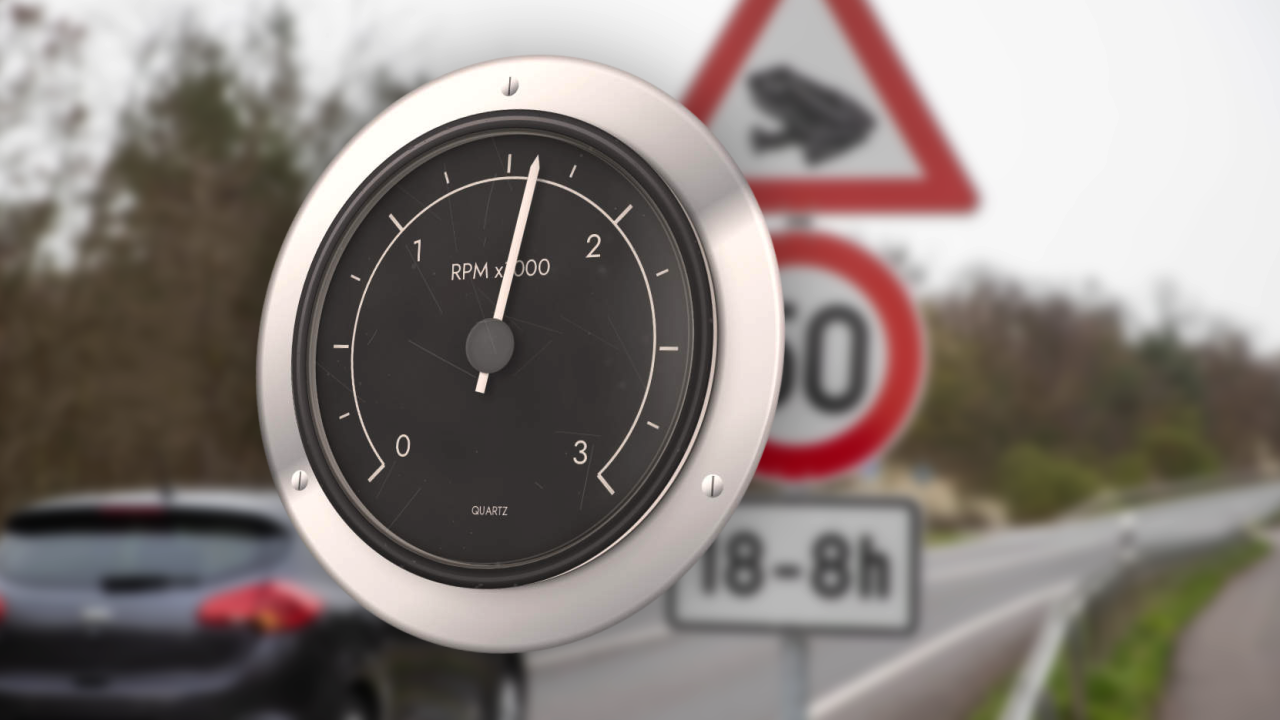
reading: 1625,rpm
